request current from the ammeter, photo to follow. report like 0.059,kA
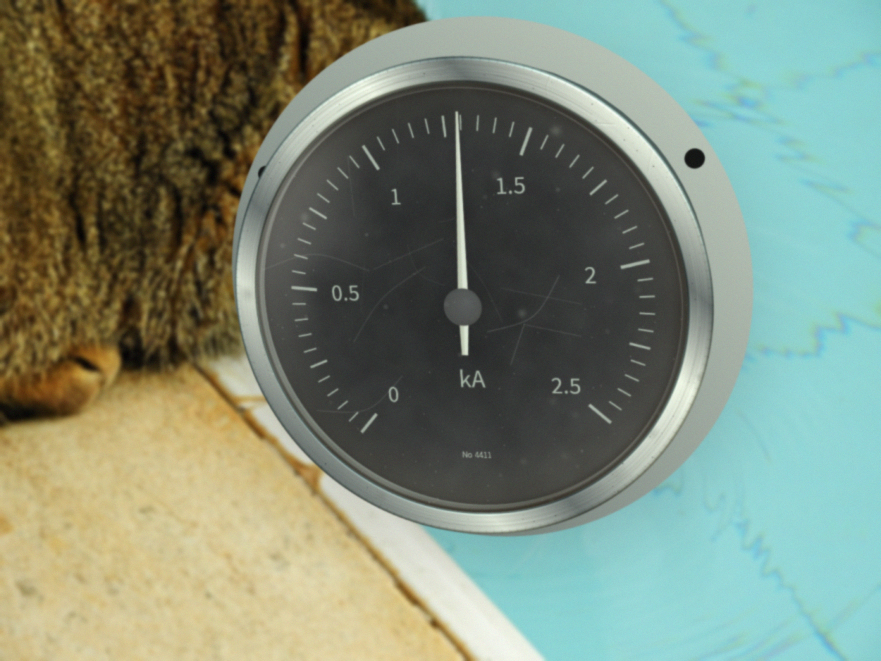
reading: 1.3,kA
